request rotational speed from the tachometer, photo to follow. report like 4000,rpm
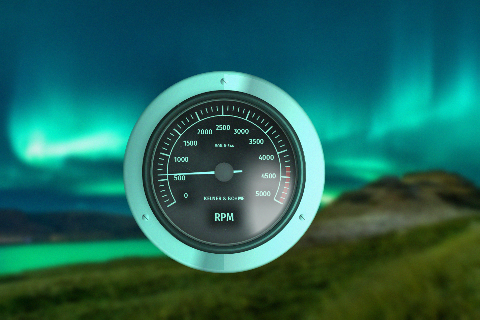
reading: 600,rpm
